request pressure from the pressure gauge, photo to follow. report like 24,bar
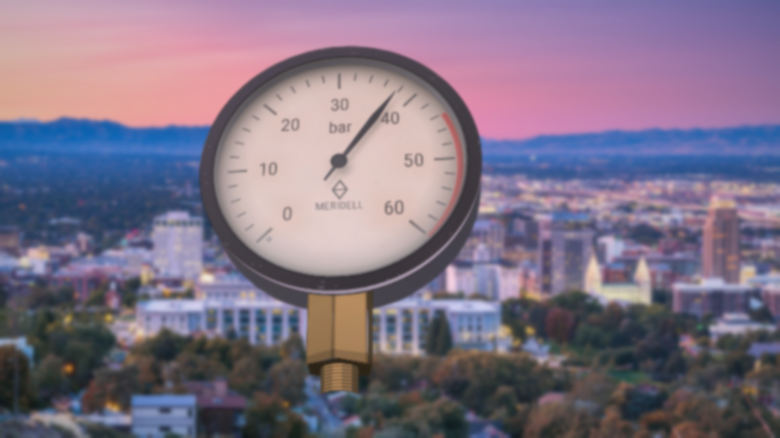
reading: 38,bar
